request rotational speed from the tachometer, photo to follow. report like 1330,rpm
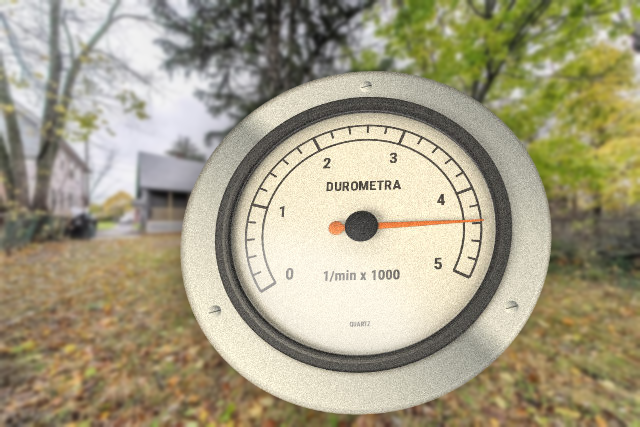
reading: 4400,rpm
